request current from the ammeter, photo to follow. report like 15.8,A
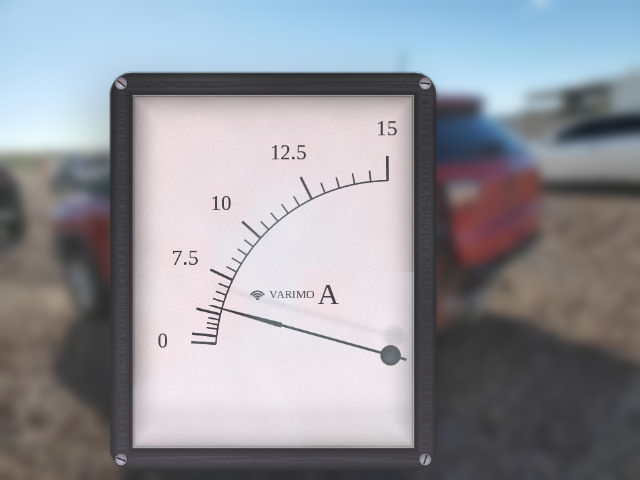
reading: 5.5,A
